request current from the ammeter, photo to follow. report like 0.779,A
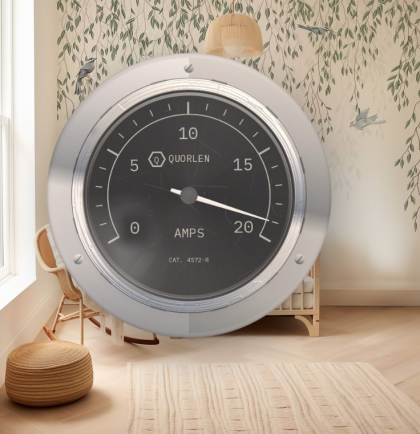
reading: 19,A
